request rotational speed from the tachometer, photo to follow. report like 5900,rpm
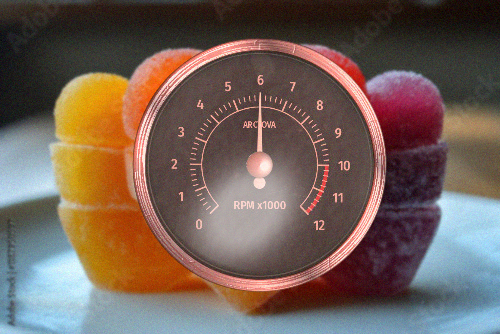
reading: 6000,rpm
